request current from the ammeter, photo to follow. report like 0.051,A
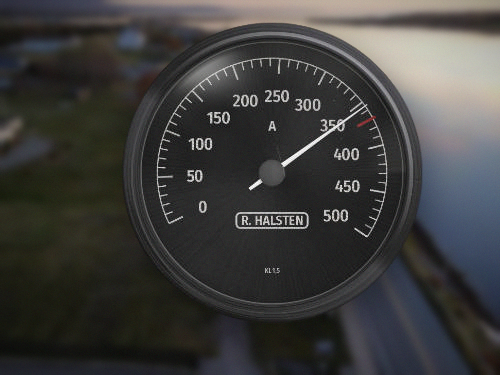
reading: 355,A
